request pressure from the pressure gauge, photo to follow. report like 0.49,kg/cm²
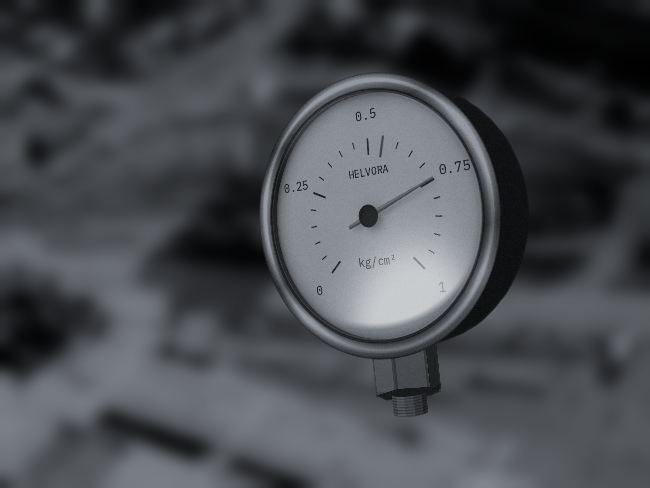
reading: 0.75,kg/cm²
